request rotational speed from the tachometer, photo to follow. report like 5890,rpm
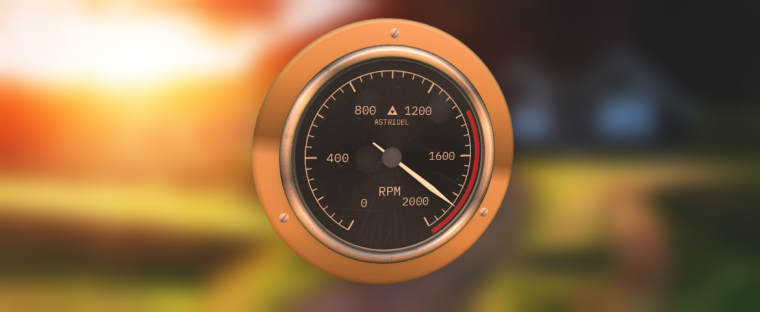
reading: 1850,rpm
